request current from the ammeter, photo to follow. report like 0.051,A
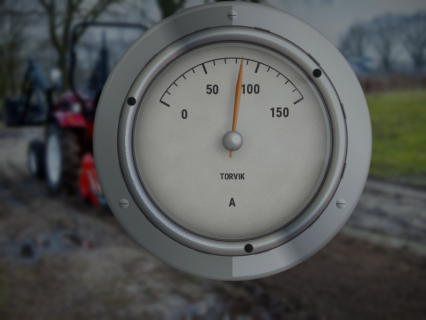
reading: 85,A
